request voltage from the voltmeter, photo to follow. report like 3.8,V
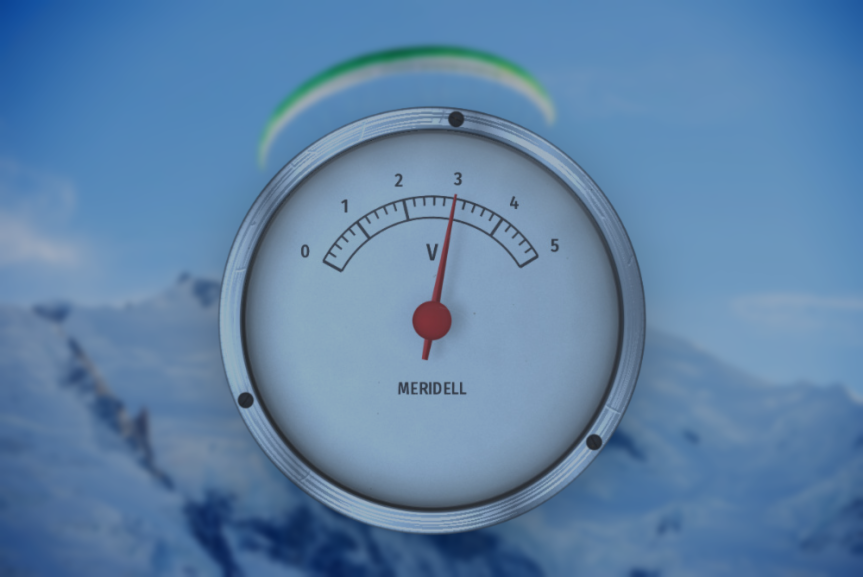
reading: 3,V
